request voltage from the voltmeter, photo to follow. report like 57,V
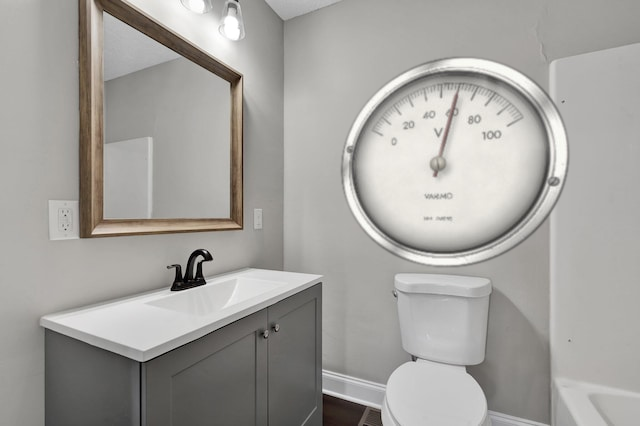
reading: 60,V
